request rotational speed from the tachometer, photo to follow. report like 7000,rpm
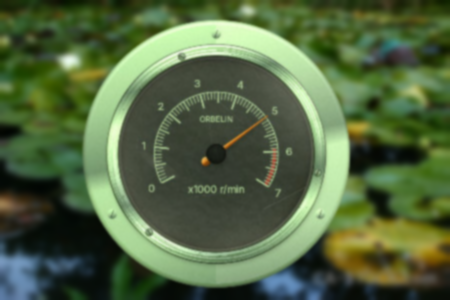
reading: 5000,rpm
